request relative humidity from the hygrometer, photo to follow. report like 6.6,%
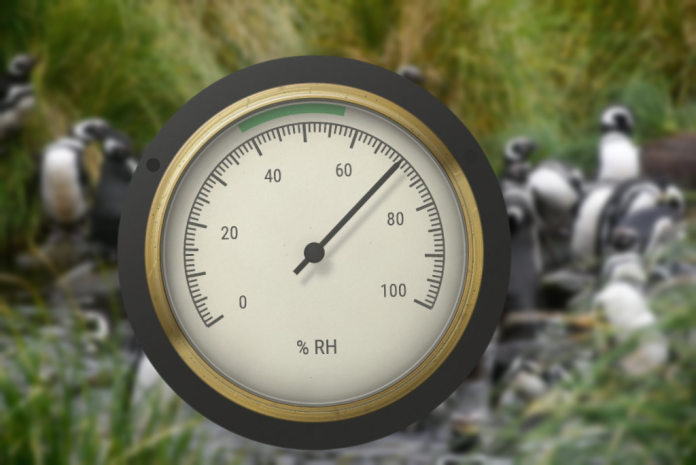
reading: 70,%
